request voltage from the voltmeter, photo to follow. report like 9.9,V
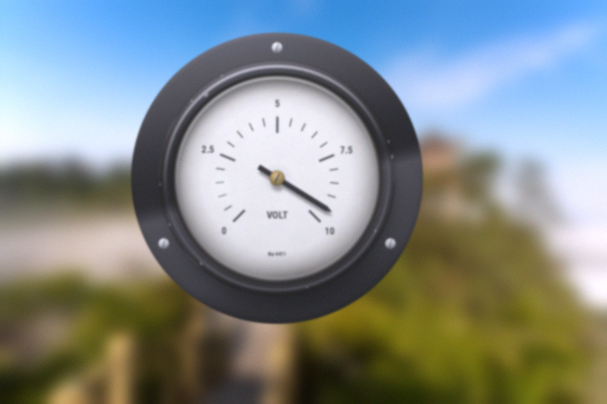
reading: 9.5,V
